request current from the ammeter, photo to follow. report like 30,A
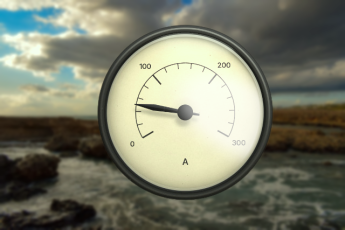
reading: 50,A
